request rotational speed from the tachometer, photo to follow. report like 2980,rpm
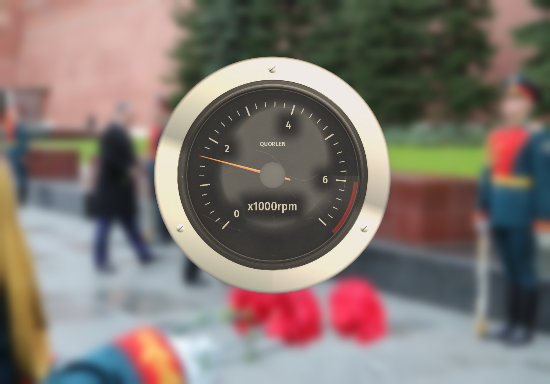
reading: 1600,rpm
